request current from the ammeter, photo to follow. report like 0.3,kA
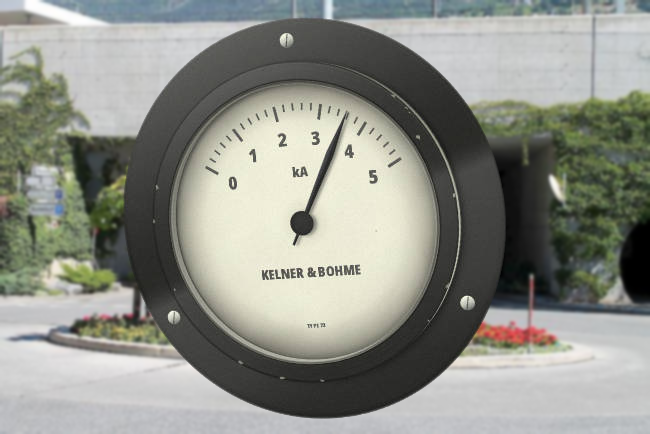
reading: 3.6,kA
